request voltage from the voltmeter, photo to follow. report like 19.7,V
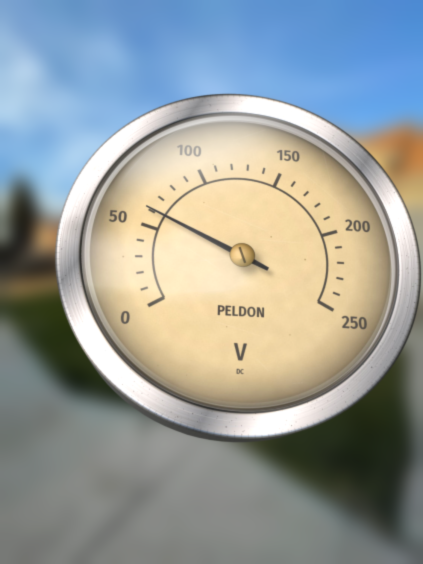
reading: 60,V
